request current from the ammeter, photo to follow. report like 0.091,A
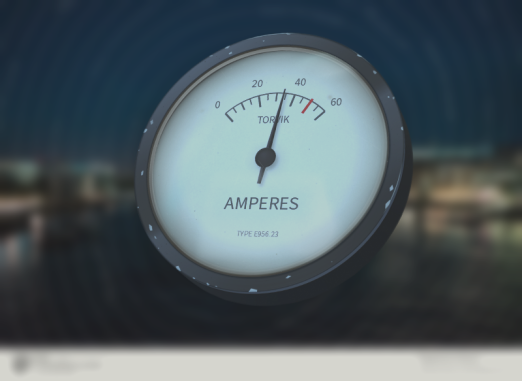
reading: 35,A
